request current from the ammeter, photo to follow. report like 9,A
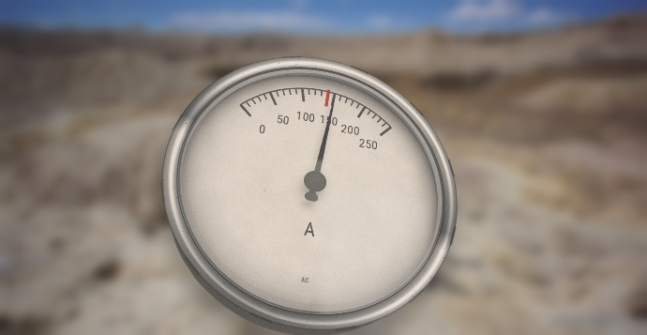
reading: 150,A
